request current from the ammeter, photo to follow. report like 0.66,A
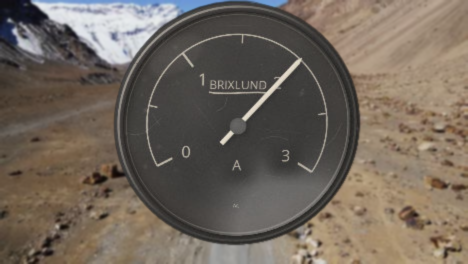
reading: 2,A
